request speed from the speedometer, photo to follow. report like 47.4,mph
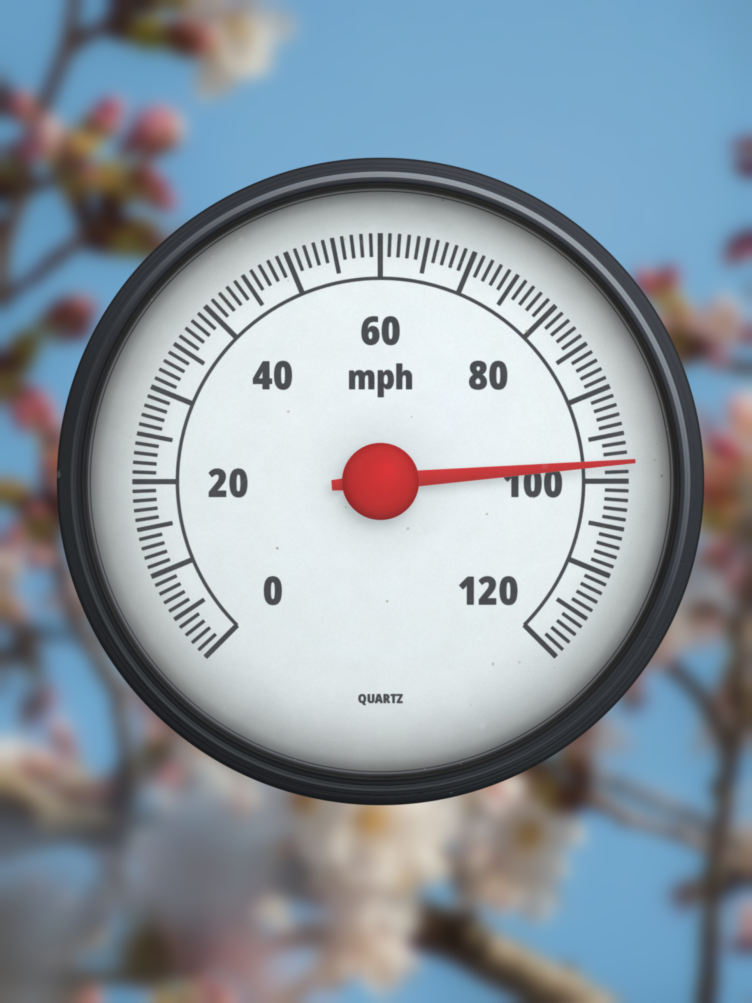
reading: 98,mph
